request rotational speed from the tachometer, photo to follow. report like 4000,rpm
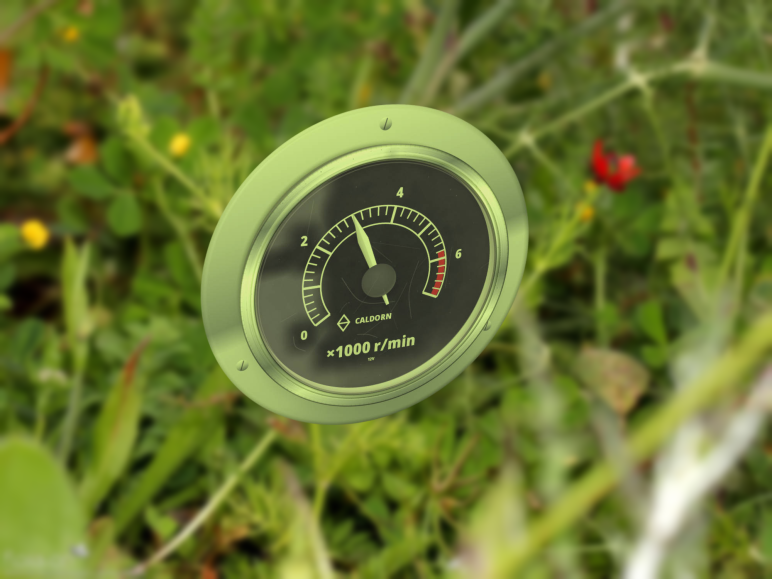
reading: 3000,rpm
